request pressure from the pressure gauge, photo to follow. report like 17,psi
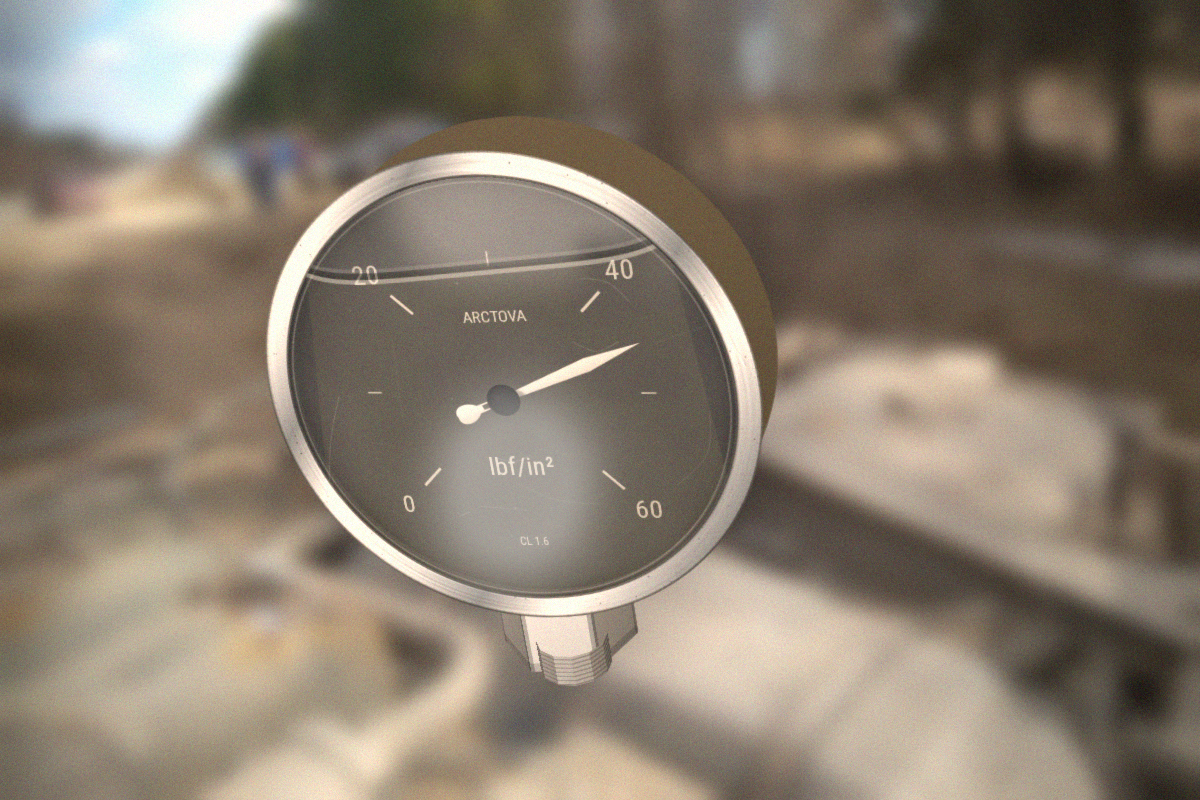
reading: 45,psi
